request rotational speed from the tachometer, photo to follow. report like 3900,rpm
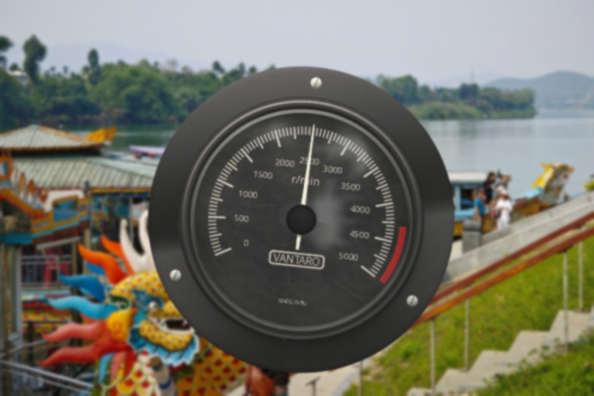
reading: 2500,rpm
